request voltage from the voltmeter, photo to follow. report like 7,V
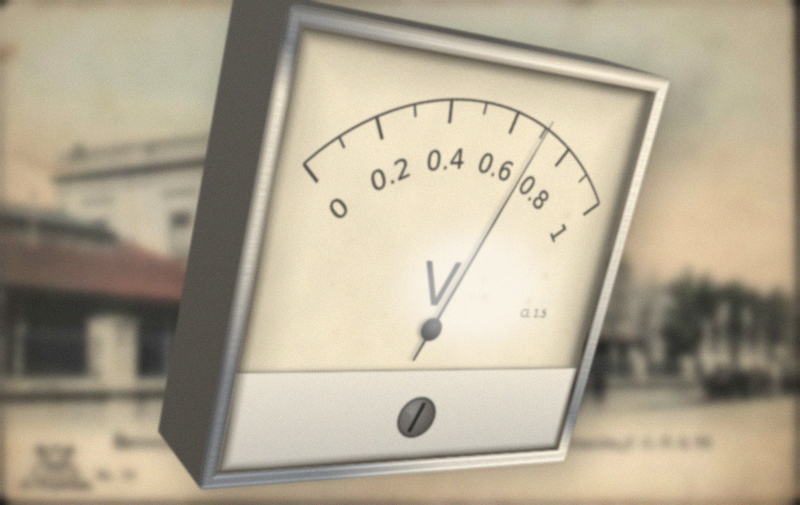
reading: 0.7,V
